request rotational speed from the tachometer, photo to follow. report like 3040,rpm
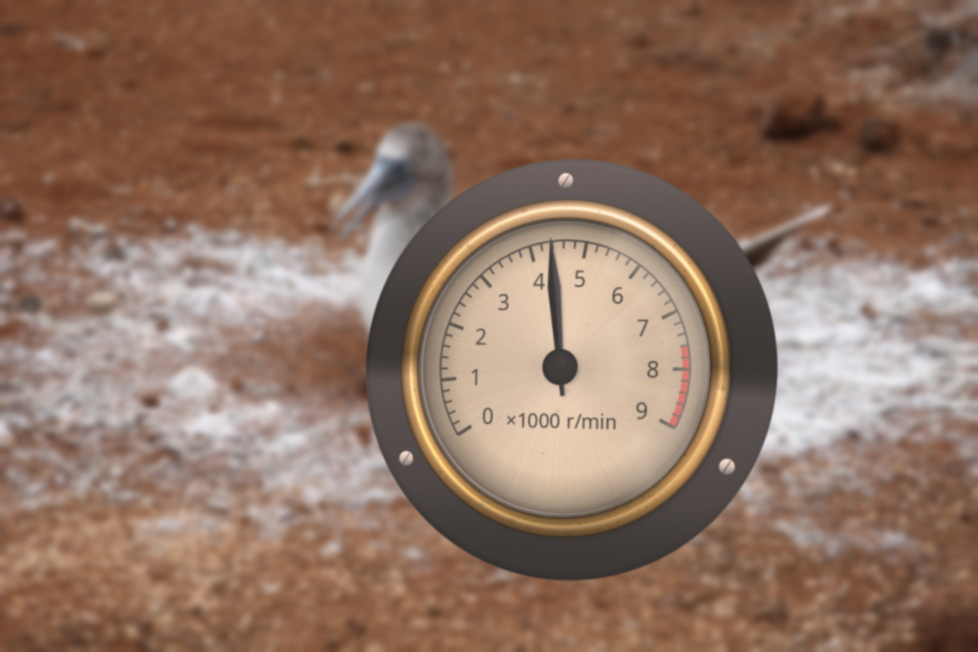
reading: 4400,rpm
